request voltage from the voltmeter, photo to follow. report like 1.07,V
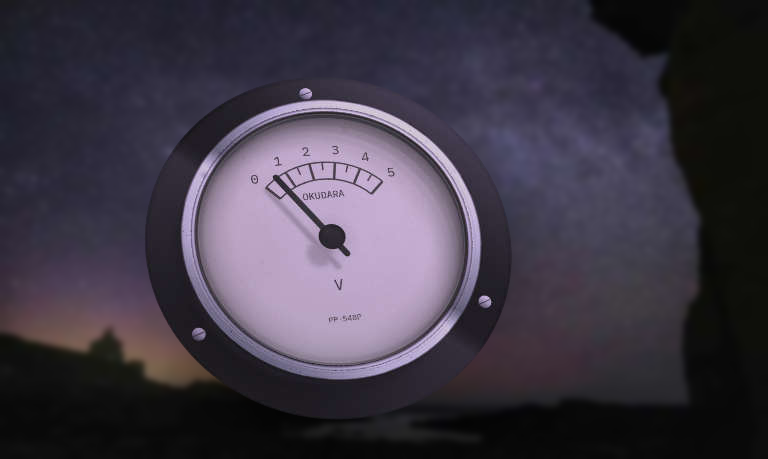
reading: 0.5,V
